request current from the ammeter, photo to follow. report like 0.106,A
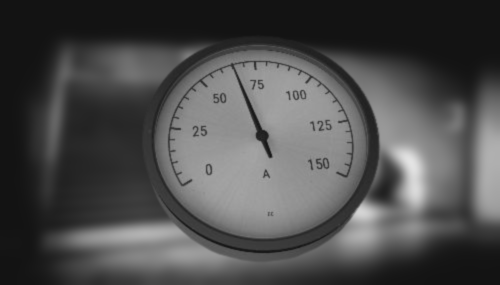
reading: 65,A
